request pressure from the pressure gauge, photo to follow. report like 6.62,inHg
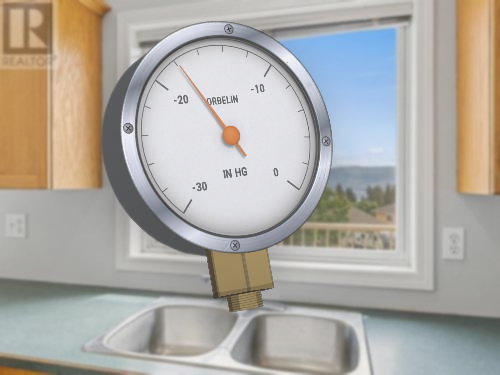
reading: -18,inHg
